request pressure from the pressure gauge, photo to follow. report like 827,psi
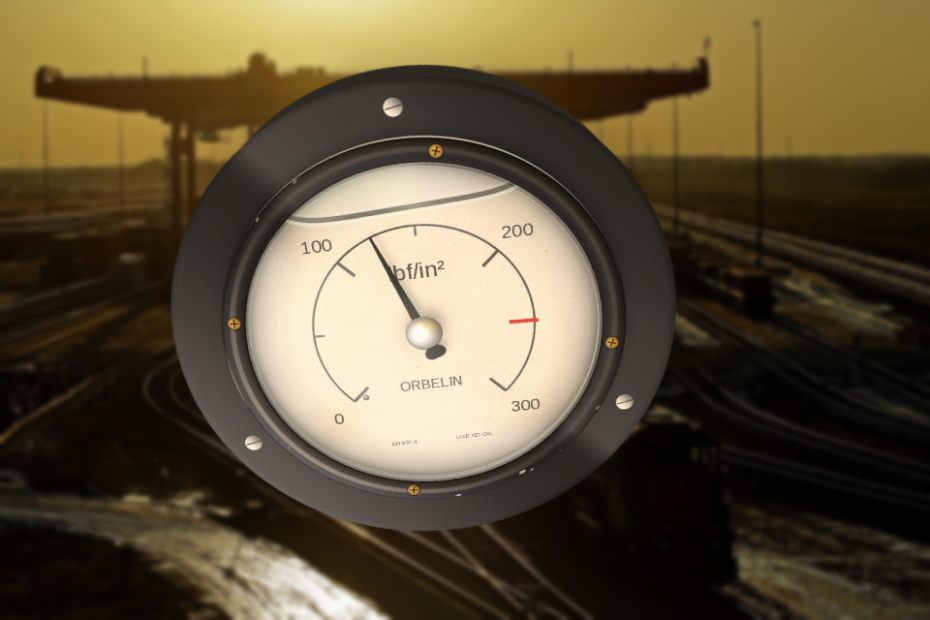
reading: 125,psi
